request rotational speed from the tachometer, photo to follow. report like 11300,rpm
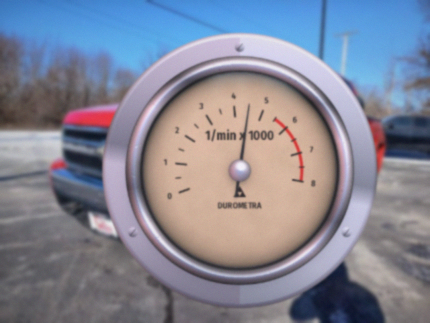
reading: 4500,rpm
